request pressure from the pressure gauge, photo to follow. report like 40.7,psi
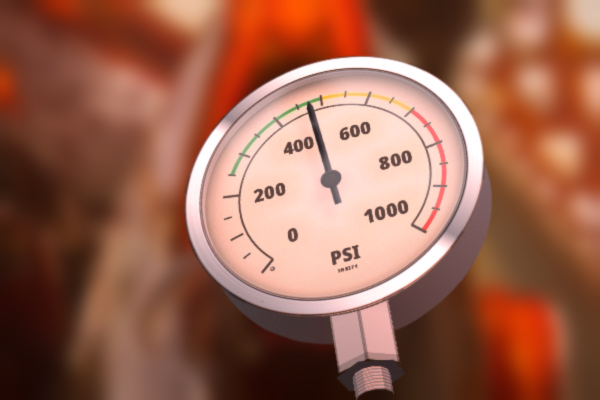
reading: 475,psi
